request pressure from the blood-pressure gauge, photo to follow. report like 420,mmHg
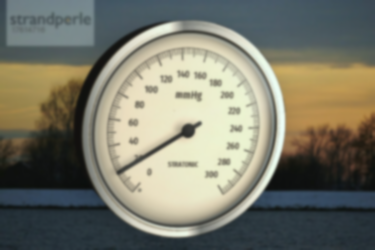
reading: 20,mmHg
